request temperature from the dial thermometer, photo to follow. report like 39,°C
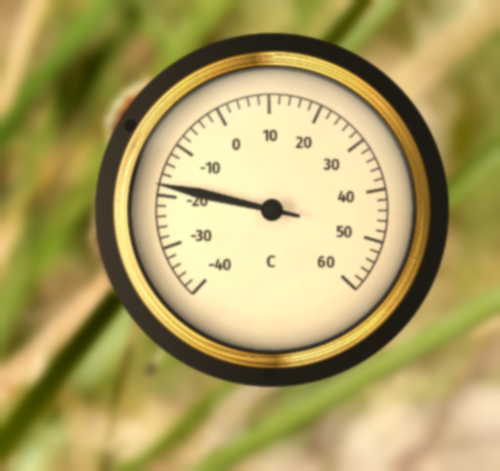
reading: -18,°C
